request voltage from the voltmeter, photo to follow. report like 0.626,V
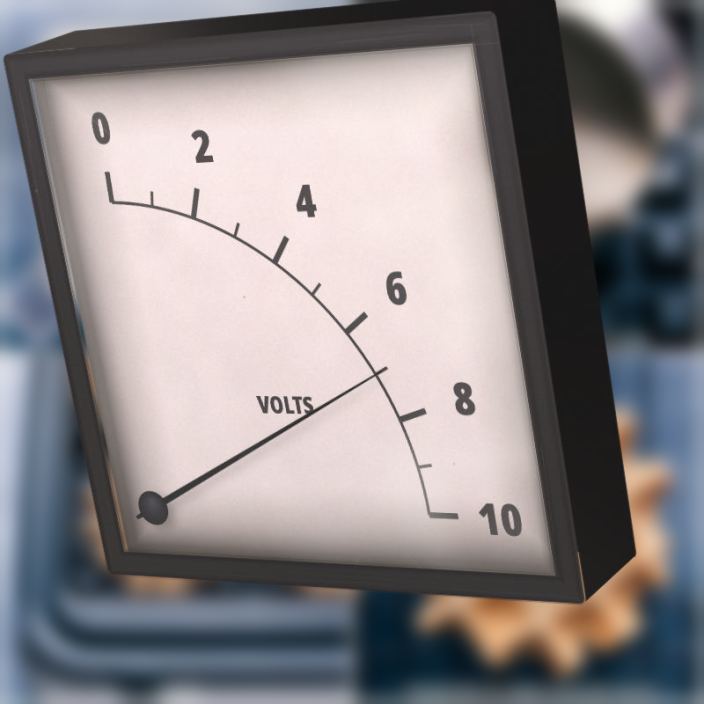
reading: 7,V
